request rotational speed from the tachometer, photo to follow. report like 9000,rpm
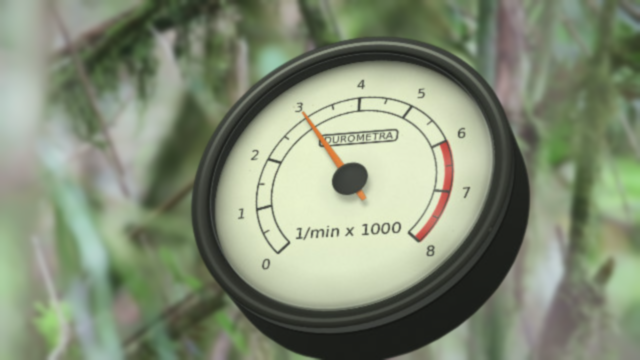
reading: 3000,rpm
